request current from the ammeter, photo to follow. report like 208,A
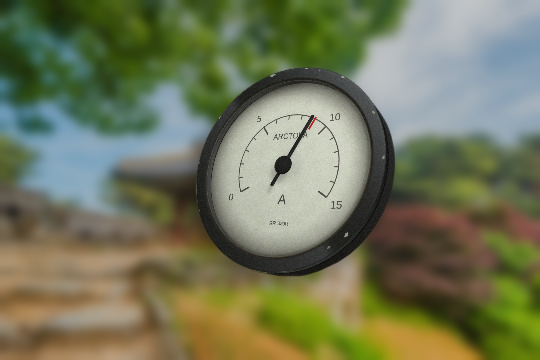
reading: 9,A
